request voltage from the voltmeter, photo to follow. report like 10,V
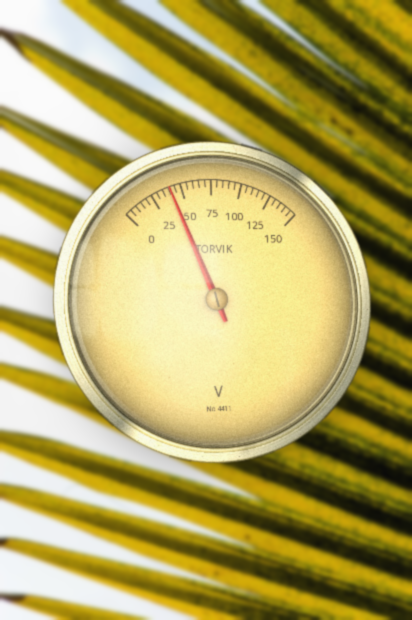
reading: 40,V
